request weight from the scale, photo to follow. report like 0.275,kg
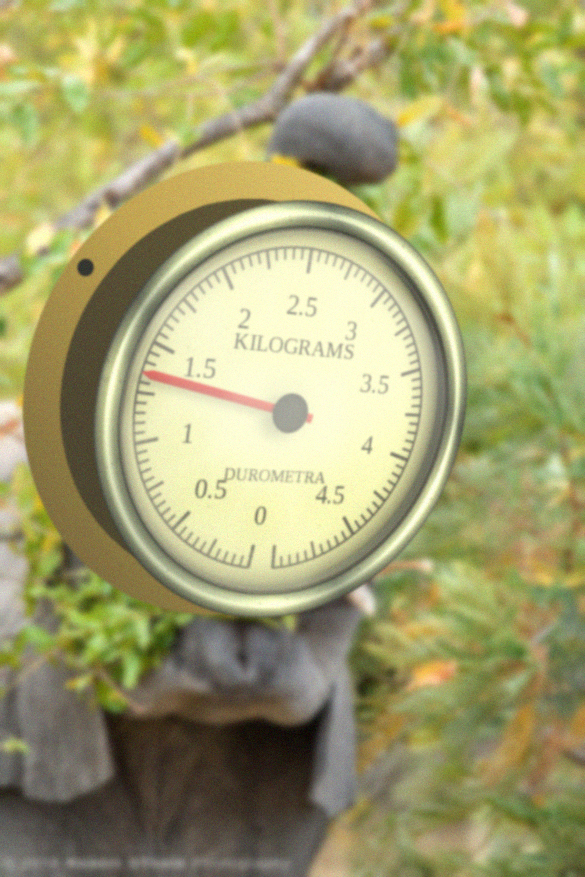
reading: 1.35,kg
